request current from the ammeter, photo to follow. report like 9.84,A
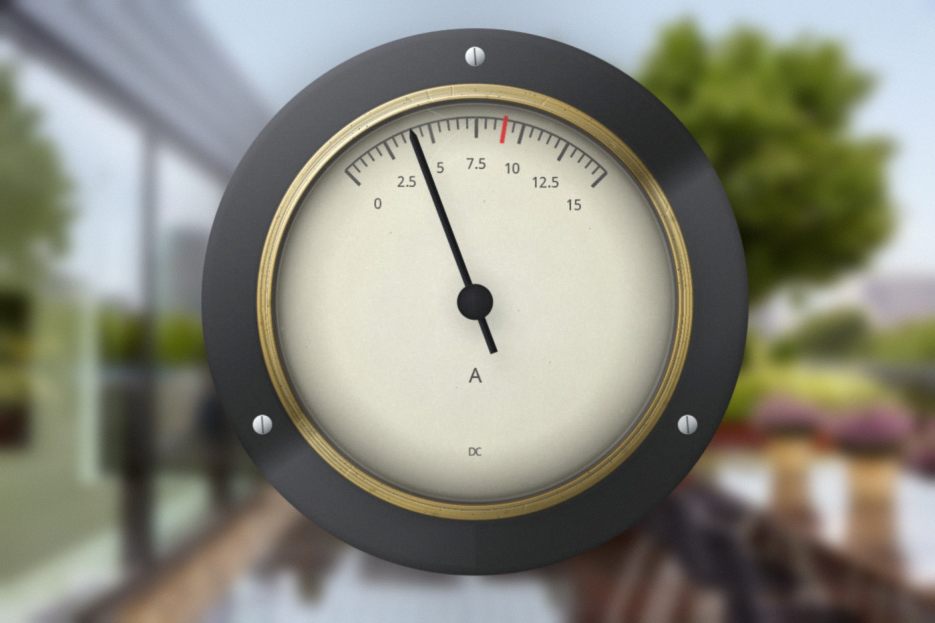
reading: 4,A
